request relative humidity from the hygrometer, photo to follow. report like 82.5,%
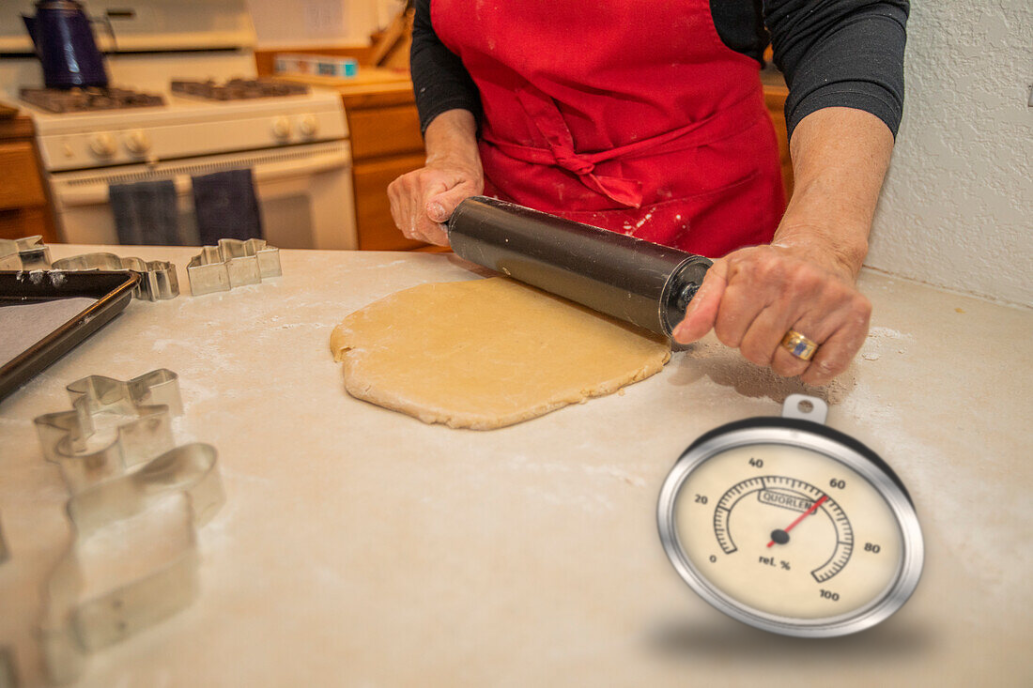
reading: 60,%
